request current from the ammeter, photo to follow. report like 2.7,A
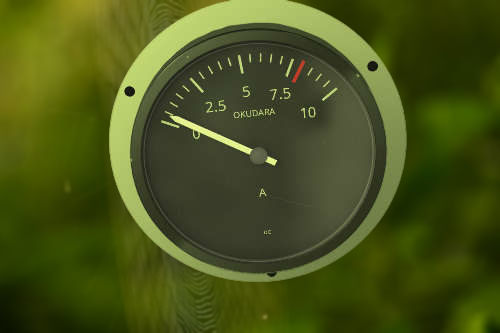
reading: 0.5,A
